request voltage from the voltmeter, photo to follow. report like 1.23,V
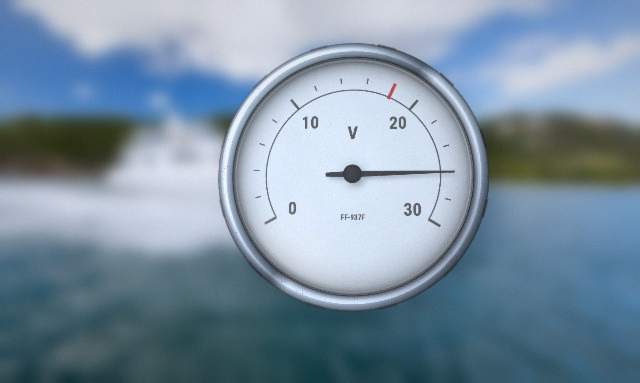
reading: 26,V
